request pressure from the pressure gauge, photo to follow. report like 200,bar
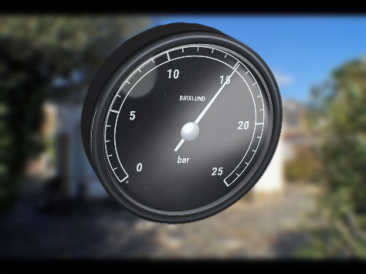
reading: 15,bar
